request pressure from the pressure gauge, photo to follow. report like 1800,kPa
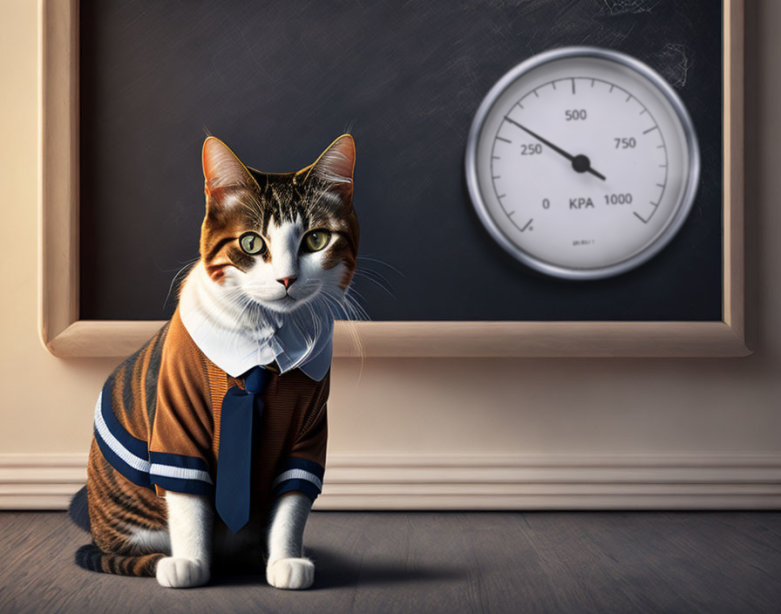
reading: 300,kPa
